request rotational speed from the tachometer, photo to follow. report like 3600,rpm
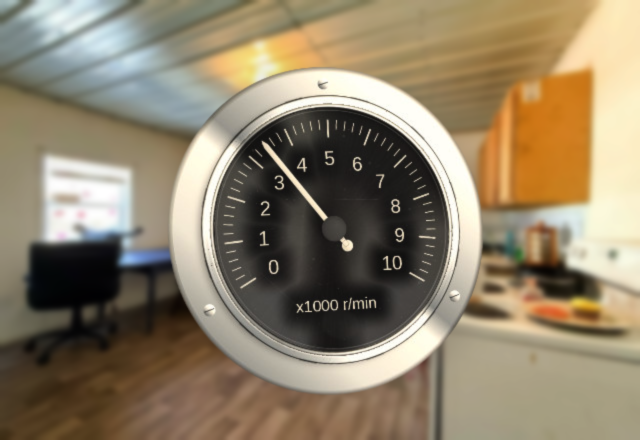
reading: 3400,rpm
